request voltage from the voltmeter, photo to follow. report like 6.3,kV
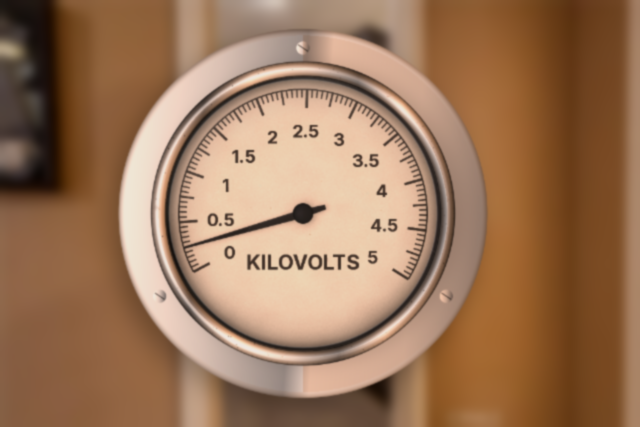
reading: 0.25,kV
